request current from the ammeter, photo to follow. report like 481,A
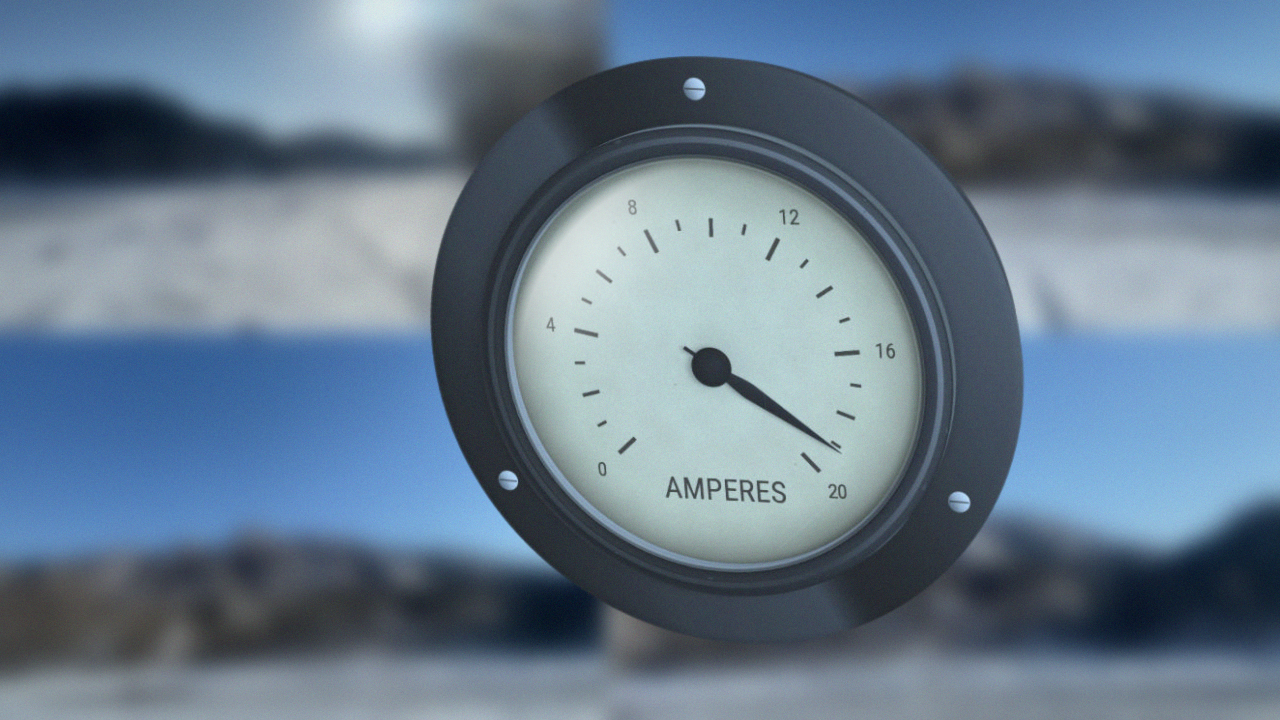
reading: 19,A
